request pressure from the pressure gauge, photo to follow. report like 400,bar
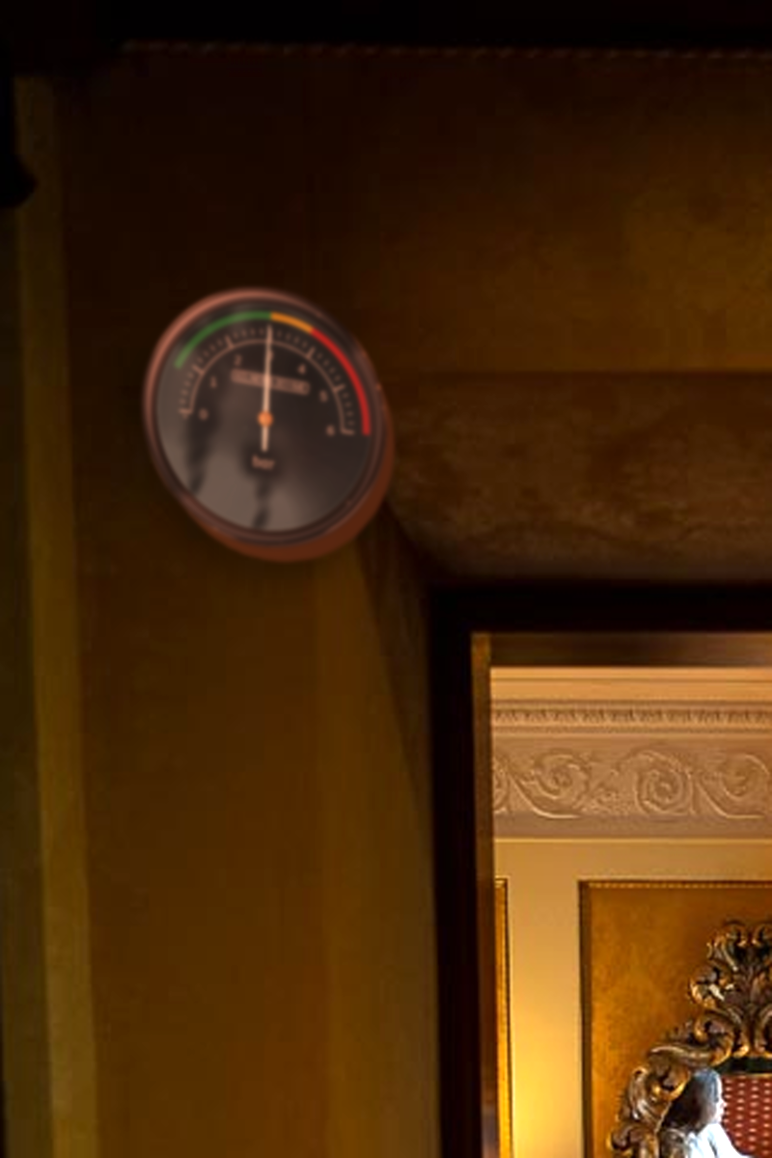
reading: 3,bar
